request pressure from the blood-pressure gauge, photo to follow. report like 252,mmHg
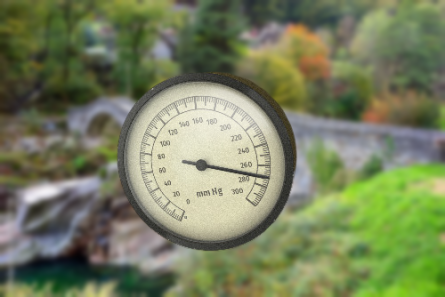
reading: 270,mmHg
